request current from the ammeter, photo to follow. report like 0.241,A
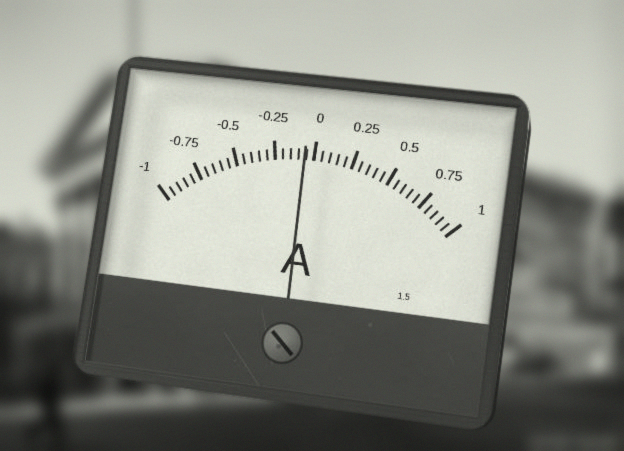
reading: -0.05,A
